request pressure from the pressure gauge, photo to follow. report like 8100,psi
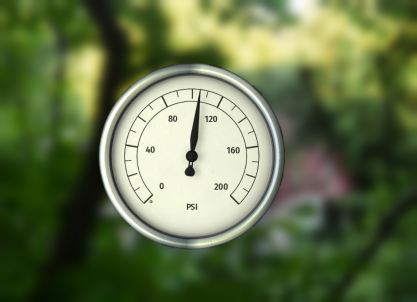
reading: 105,psi
